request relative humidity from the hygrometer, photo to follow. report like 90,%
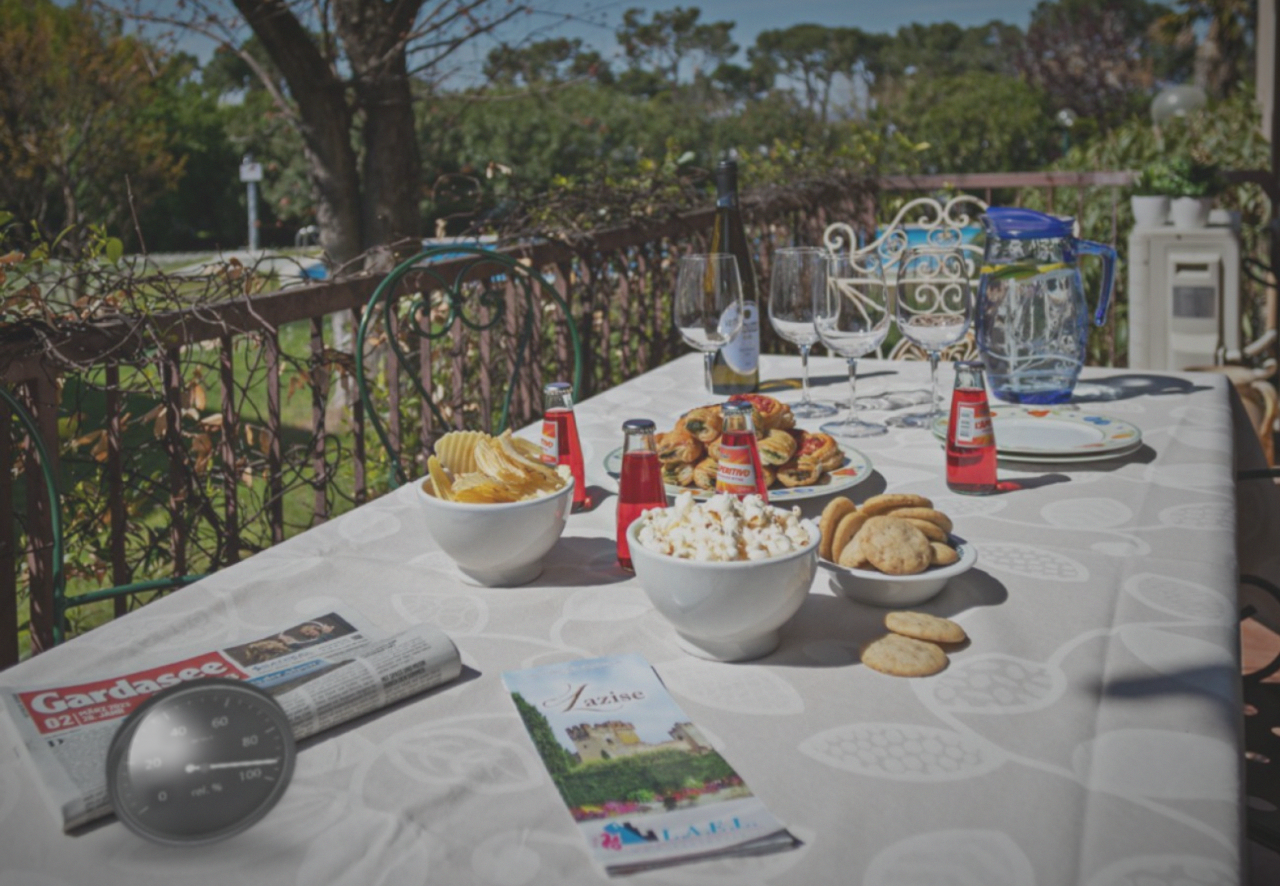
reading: 92,%
